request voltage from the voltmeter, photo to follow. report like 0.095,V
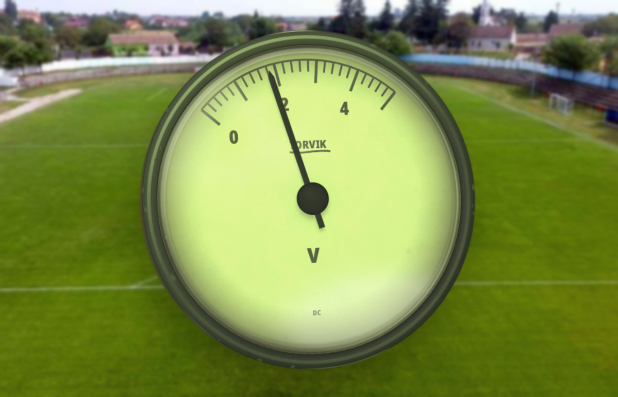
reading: 1.8,V
